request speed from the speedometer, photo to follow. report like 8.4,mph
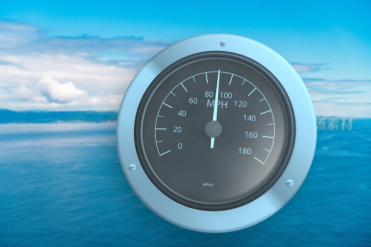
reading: 90,mph
